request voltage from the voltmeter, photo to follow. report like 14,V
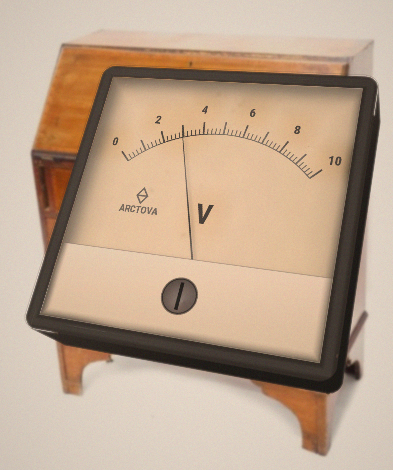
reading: 3,V
